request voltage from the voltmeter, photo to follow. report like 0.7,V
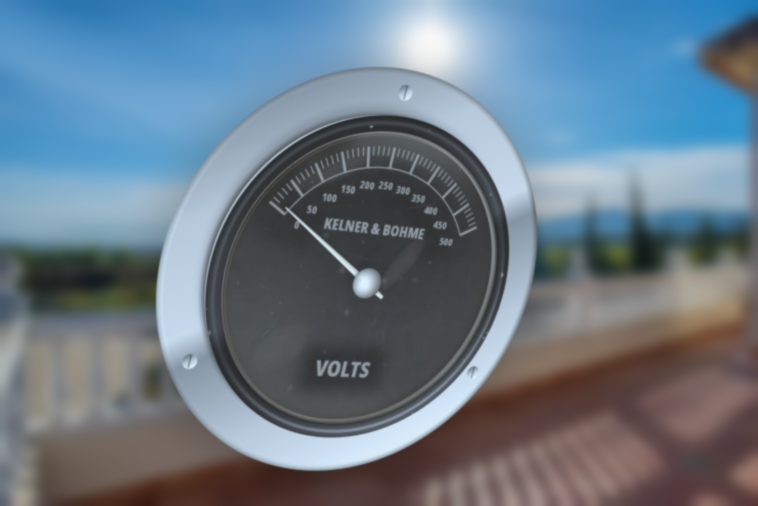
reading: 10,V
